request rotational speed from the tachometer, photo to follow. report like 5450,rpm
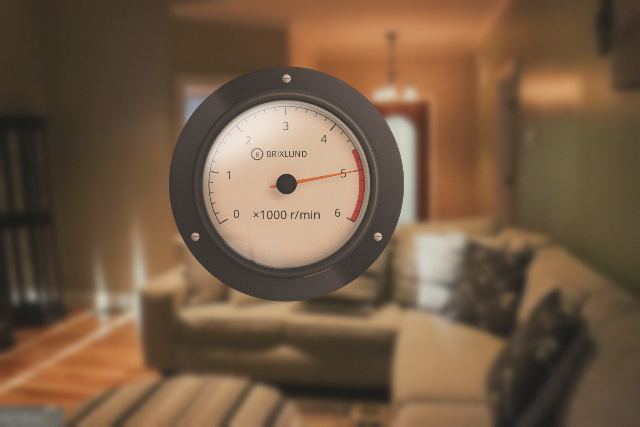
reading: 5000,rpm
